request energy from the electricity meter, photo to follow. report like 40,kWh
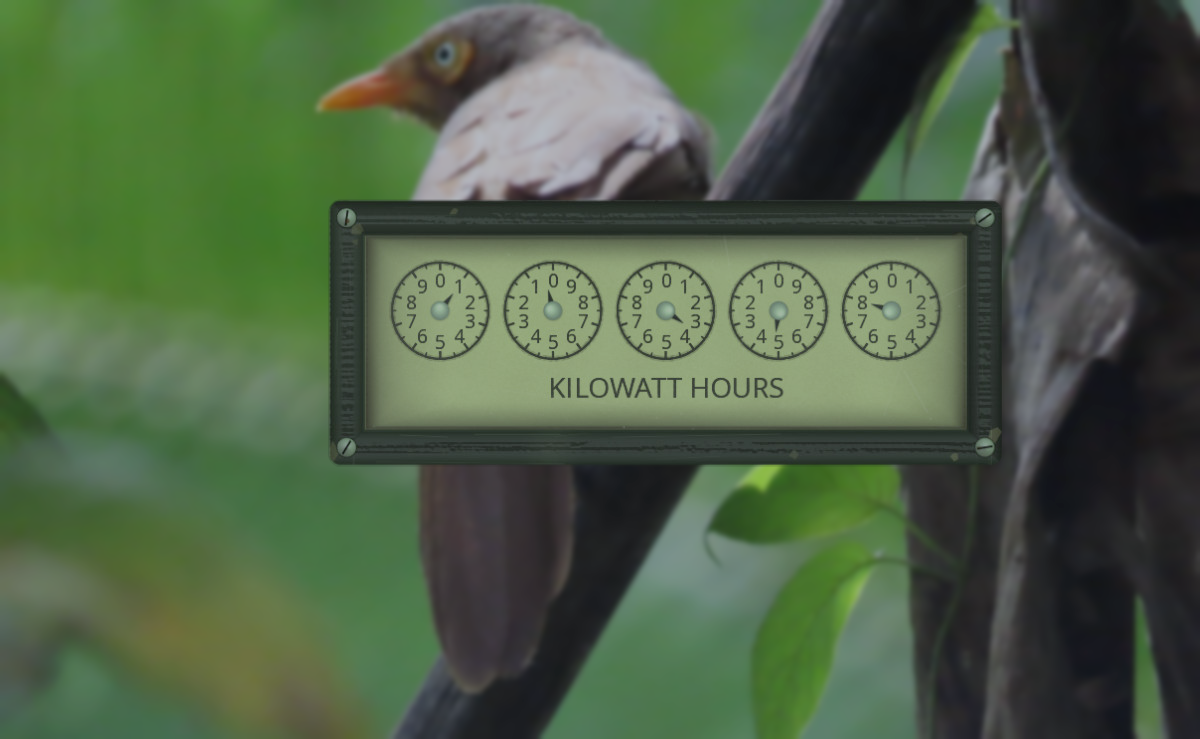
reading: 10348,kWh
